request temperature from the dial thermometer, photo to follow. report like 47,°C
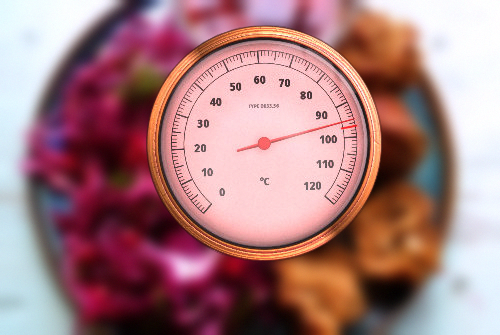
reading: 95,°C
